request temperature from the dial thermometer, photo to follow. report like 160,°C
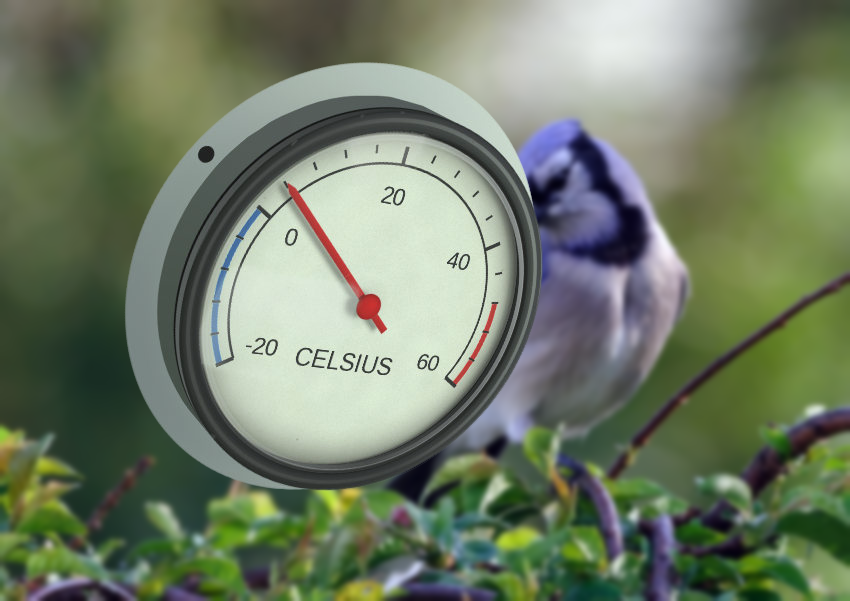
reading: 4,°C
